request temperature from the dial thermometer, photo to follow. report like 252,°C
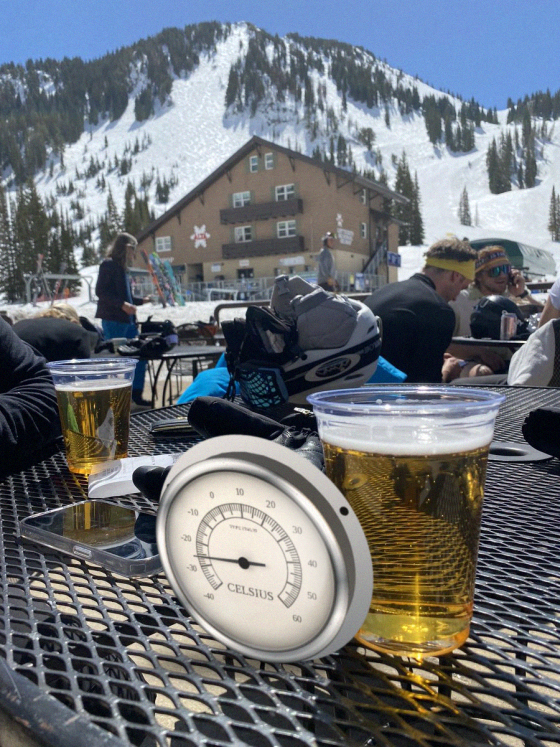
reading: -25,°C
